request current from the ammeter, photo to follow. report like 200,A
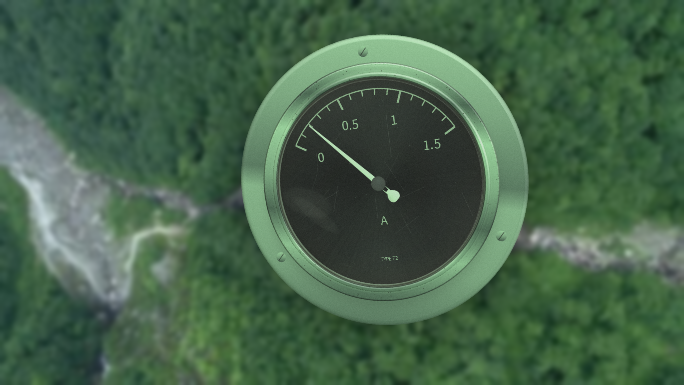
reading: 0.2,A
